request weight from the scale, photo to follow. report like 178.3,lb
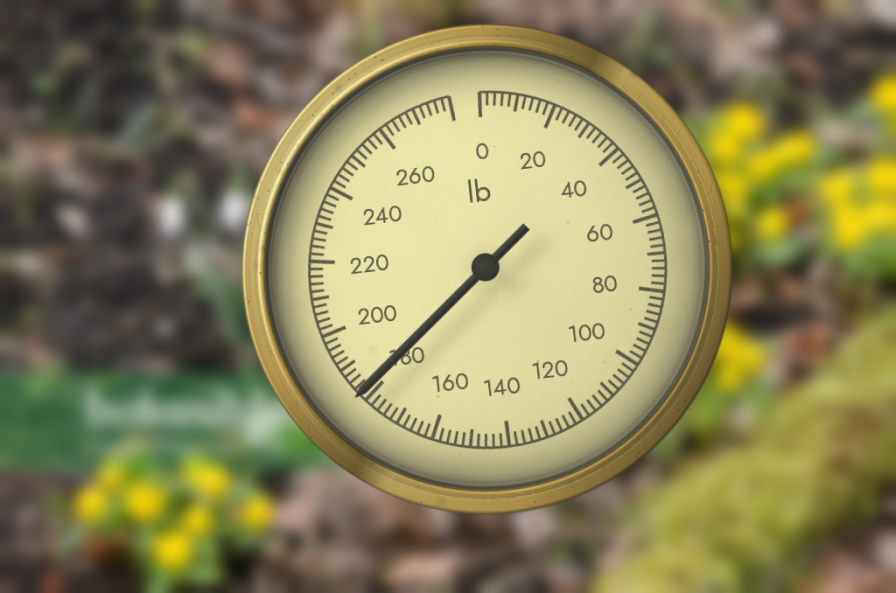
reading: 182,lb
